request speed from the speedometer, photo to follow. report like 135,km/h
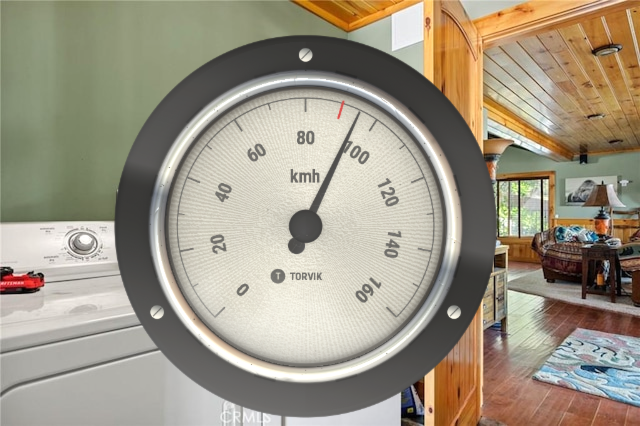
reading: 95,km/h
